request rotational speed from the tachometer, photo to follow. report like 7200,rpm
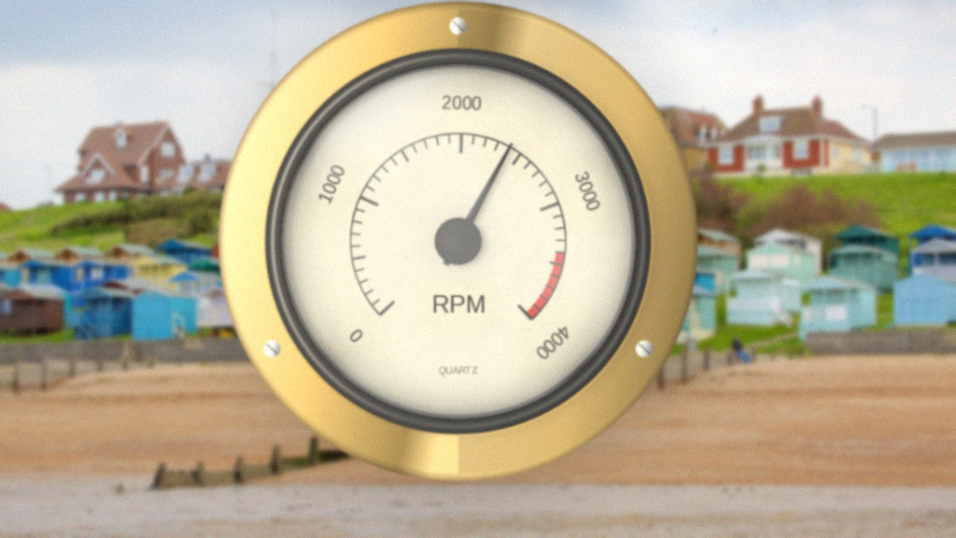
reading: 2400,rpm
